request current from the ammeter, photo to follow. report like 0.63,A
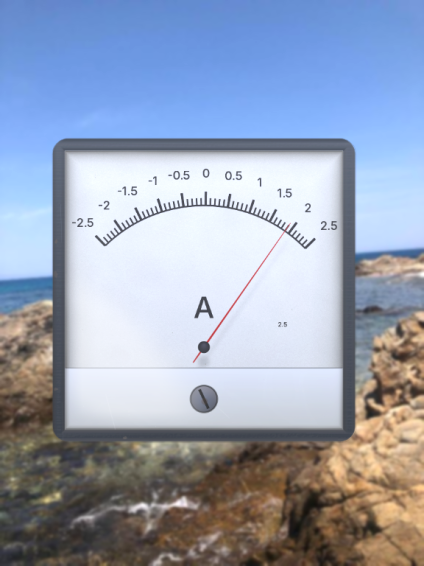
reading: 1.9,A
